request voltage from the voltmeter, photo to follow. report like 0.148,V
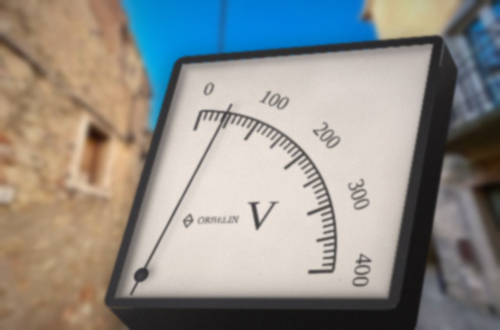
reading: 50,V
